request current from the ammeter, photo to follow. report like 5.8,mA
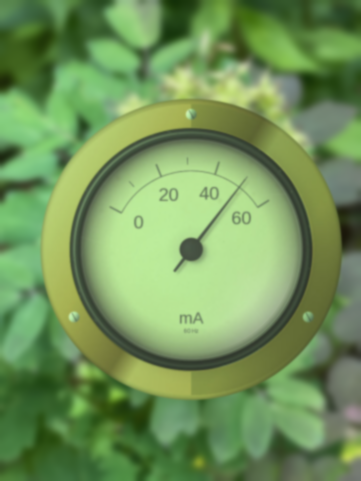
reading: 50,mA
